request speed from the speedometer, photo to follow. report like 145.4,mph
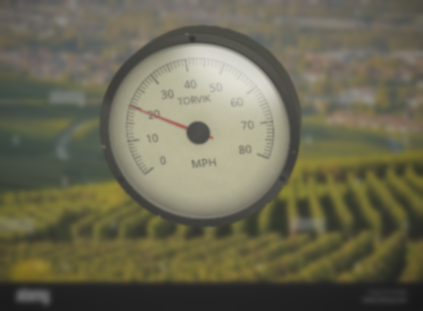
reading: 20,mph
